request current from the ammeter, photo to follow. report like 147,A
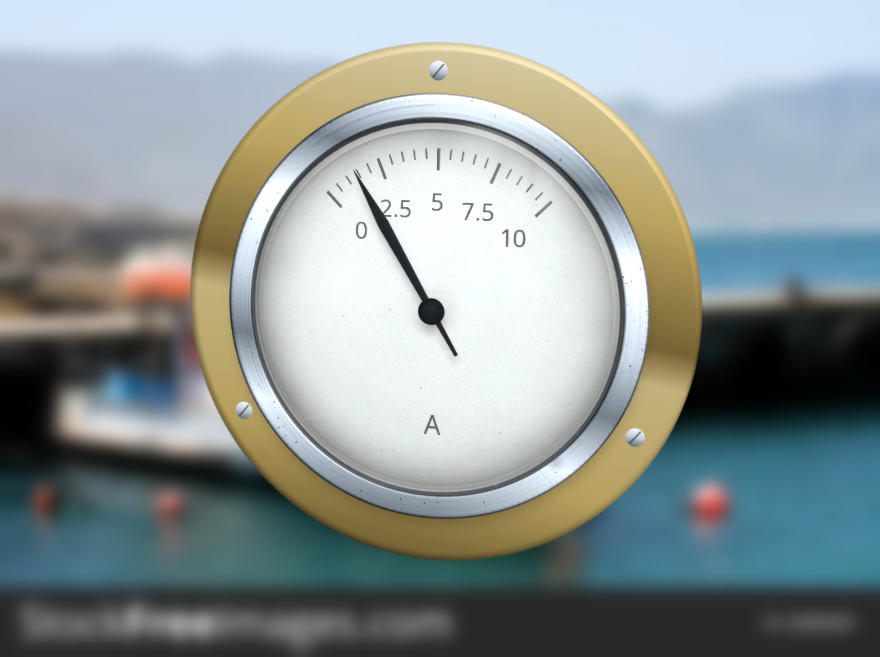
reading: 1.5,A
